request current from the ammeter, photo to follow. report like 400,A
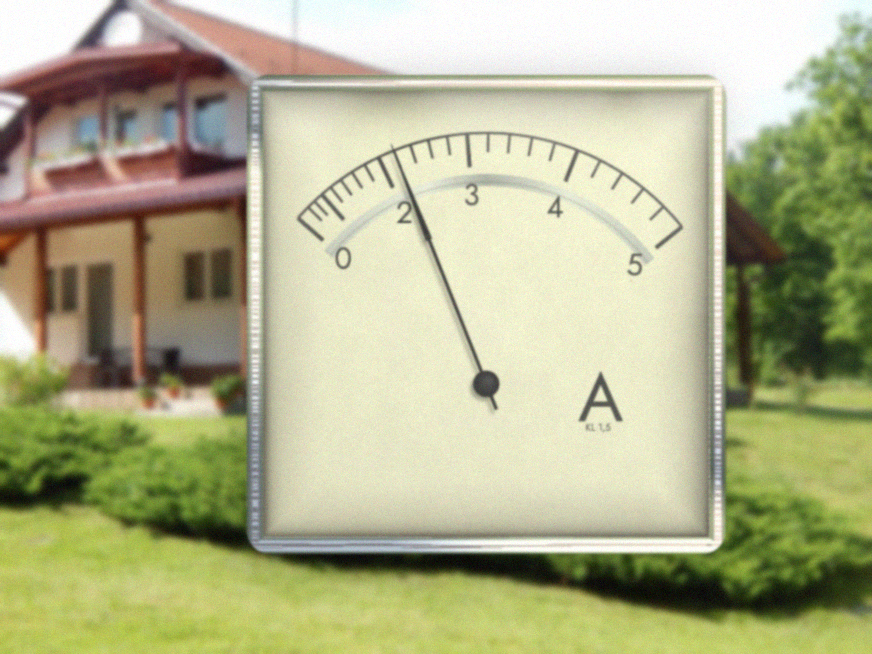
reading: 2.2,A
